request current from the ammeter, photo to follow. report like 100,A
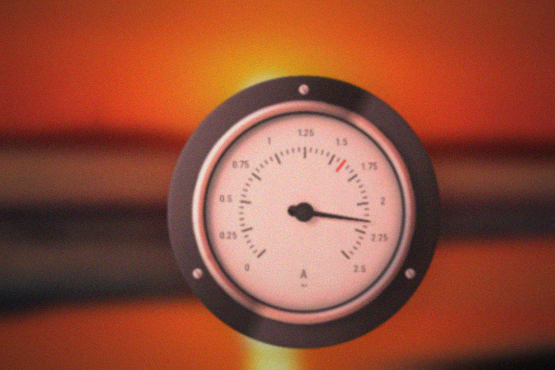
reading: 2.15,A
